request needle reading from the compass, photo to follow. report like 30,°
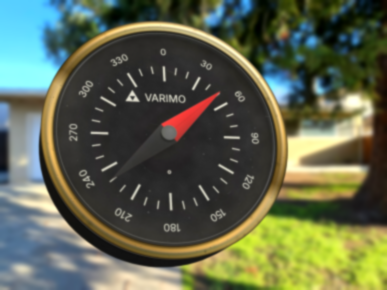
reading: 50,°
